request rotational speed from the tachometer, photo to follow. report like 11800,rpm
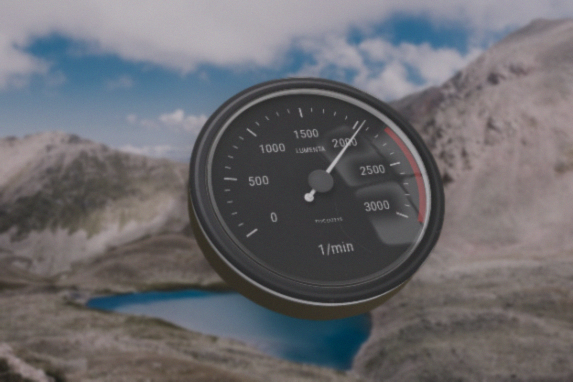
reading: 2050,rpm
